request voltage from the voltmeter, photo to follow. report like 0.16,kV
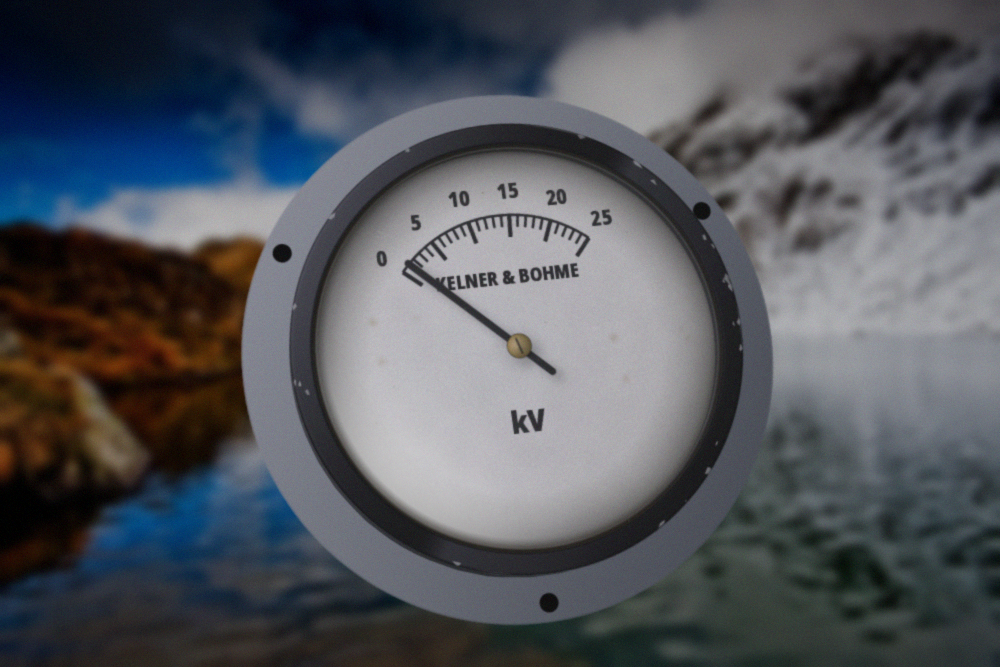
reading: 1,kV
